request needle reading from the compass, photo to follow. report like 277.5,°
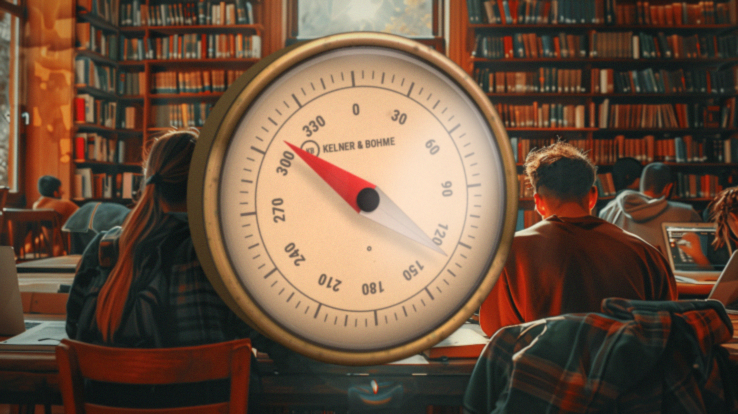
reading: 310,°
